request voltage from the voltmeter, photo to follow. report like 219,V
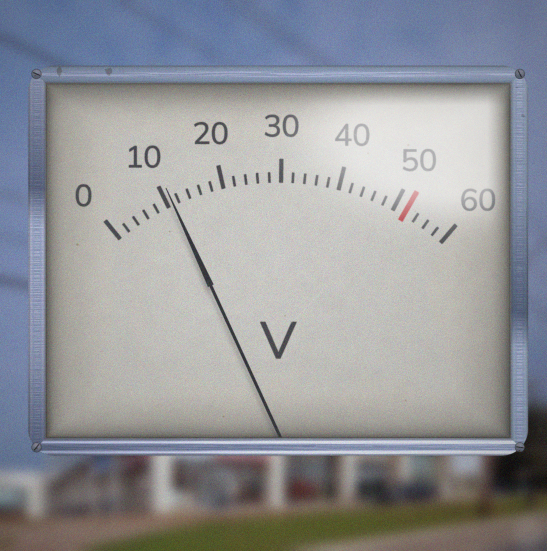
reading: 11,V
